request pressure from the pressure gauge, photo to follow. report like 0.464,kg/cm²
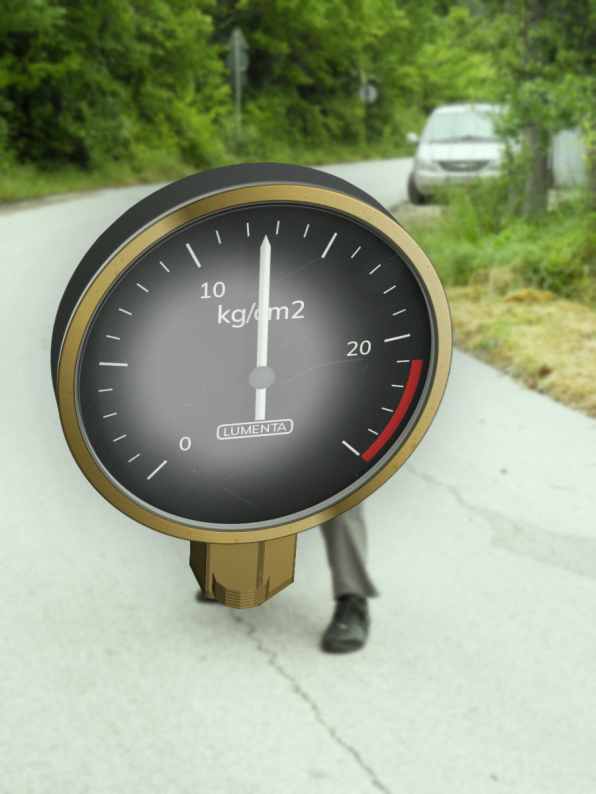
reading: 12.5,kg/cm²
